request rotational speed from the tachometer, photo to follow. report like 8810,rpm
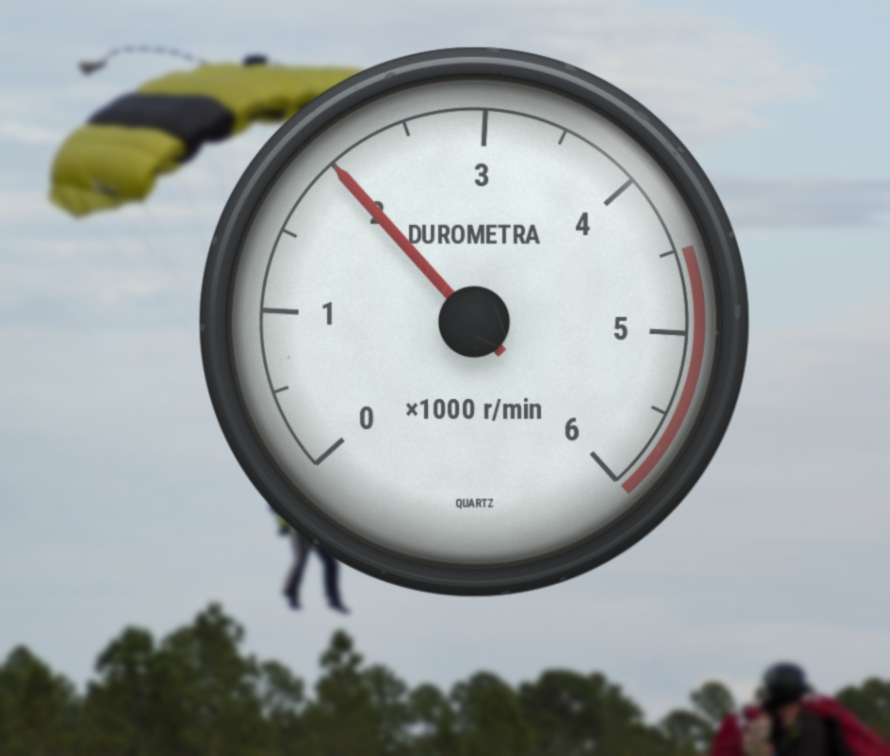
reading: 2000,rpm
